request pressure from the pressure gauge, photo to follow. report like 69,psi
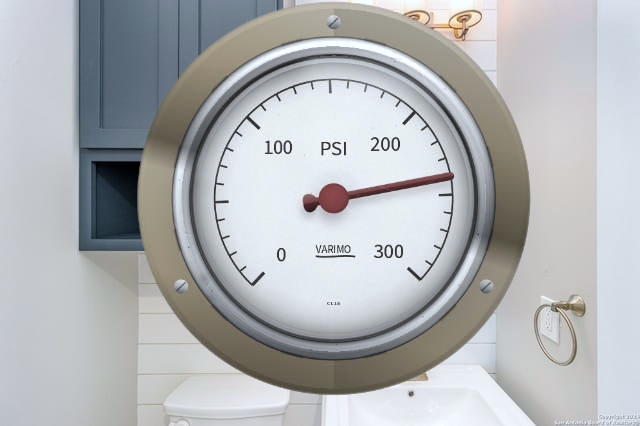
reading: 240,psi
